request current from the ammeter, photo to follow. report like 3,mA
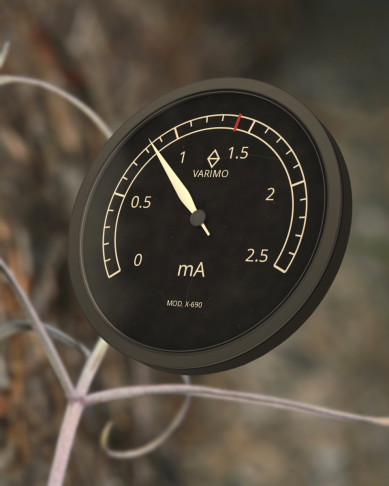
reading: 0.85,mA
